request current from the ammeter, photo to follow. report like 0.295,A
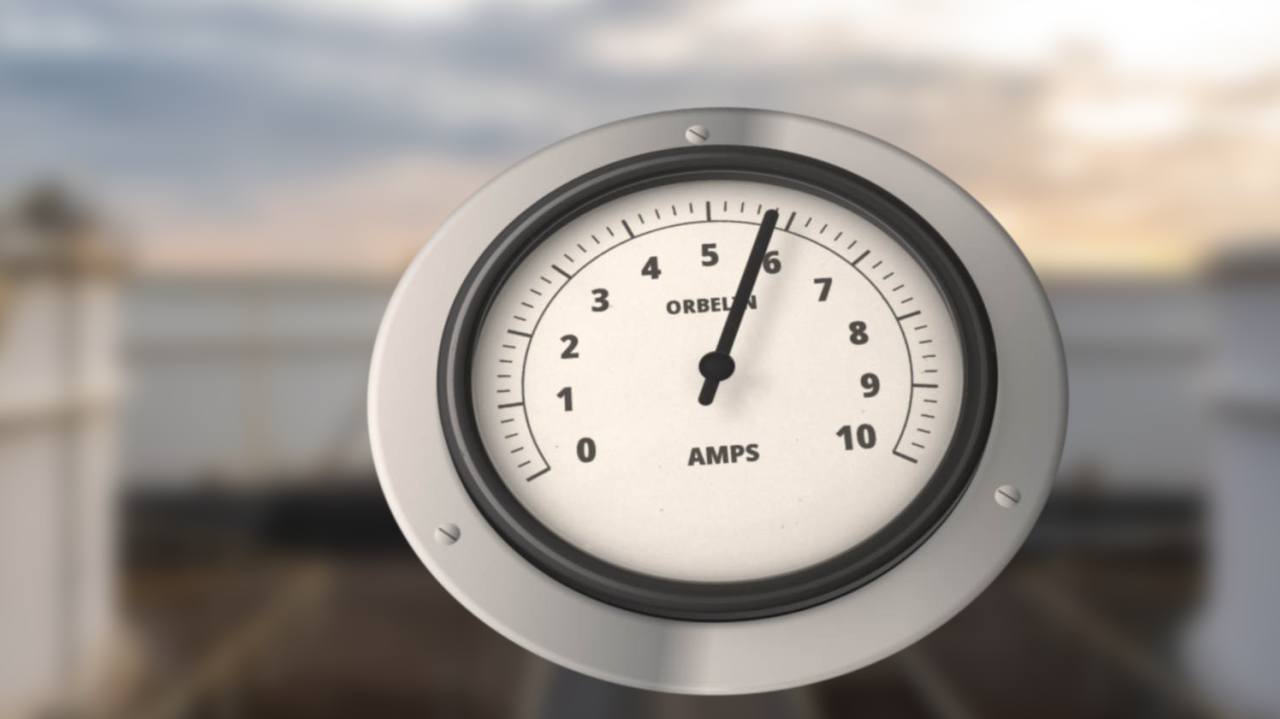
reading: 5.8,A
